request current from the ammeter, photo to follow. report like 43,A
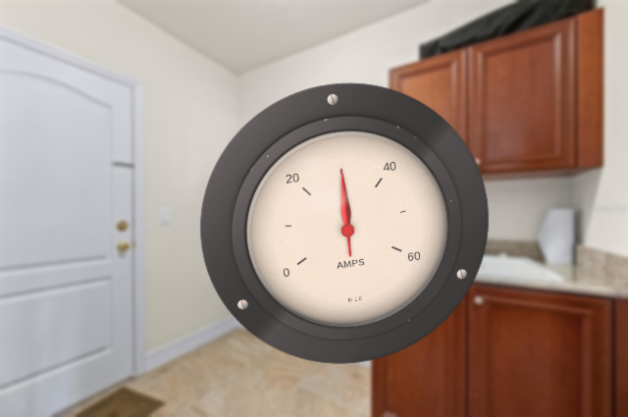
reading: 30,A
